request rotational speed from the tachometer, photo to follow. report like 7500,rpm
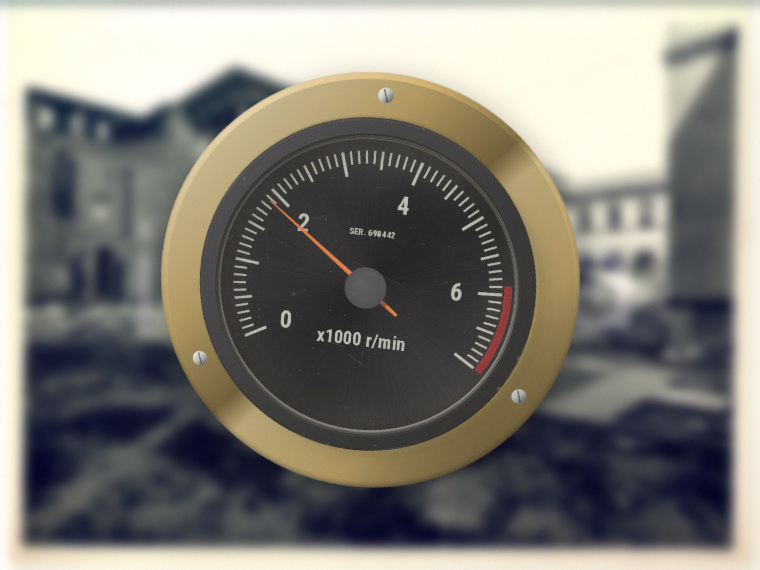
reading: 1900,rpm
